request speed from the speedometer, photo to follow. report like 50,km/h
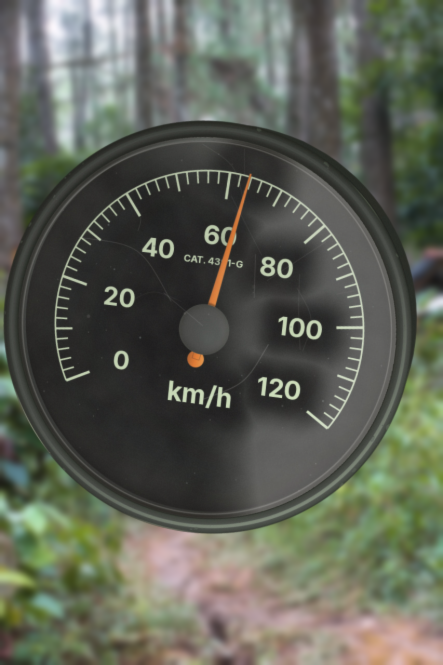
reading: 64,km/h
